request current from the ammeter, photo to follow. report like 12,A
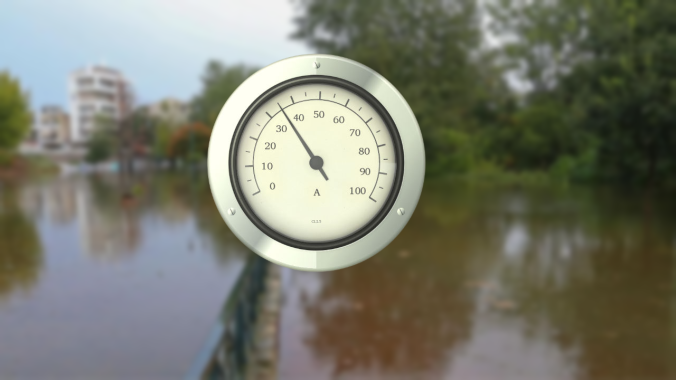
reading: 35,A
